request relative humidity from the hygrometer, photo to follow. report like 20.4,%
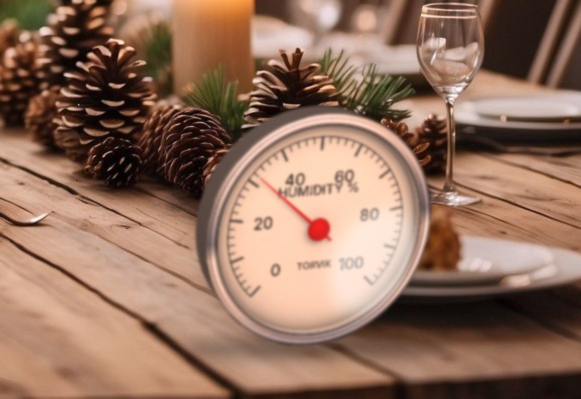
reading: 32,%
